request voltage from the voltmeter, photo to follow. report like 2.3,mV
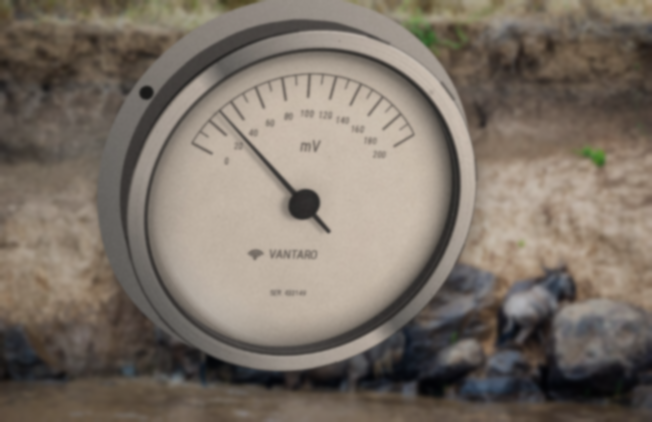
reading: 30,mV
